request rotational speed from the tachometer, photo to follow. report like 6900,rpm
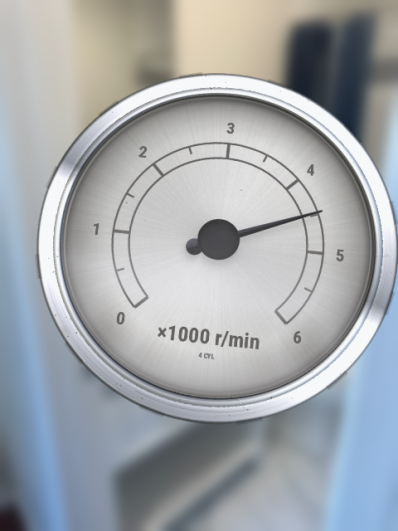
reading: 4500,rpm
